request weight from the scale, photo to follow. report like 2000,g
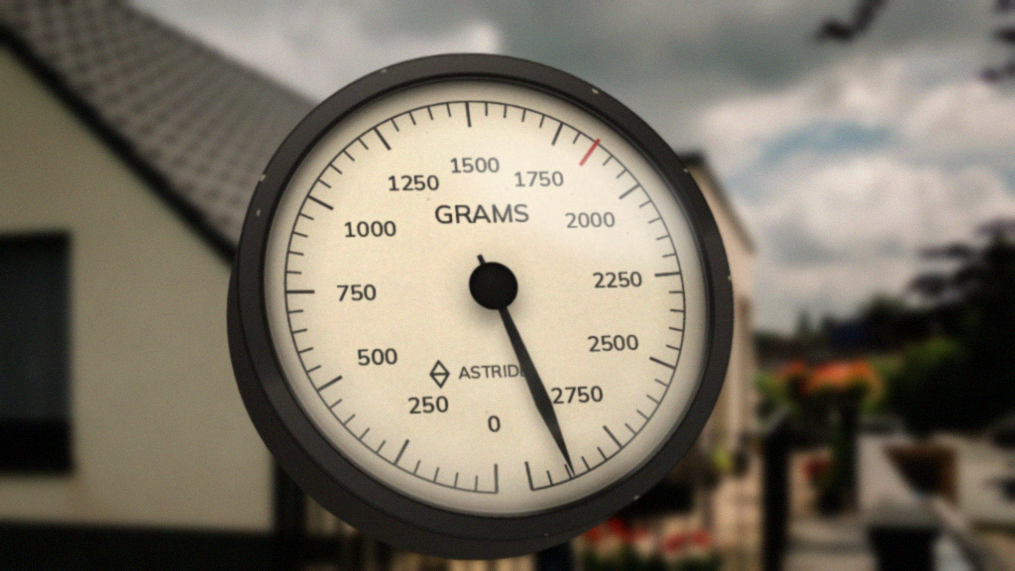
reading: 2900,g
